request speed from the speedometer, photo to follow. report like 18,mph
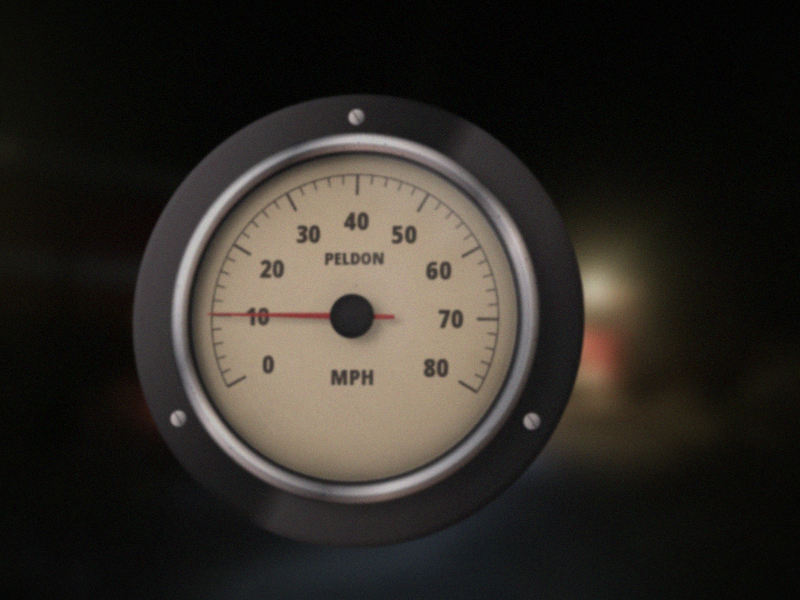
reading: 10,mph
